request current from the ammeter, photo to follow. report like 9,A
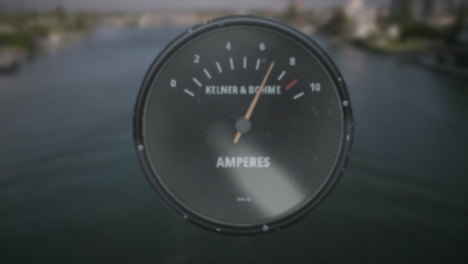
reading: 7,A
